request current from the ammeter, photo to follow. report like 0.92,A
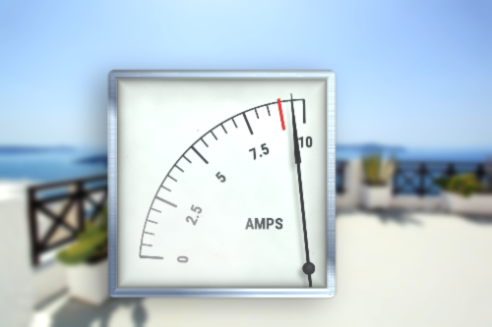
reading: 9.5,A
